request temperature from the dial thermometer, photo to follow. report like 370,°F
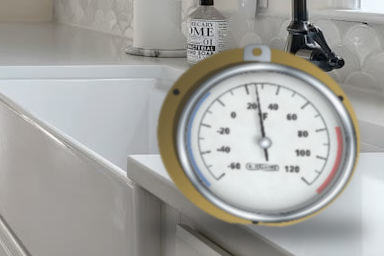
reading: 25,°F
